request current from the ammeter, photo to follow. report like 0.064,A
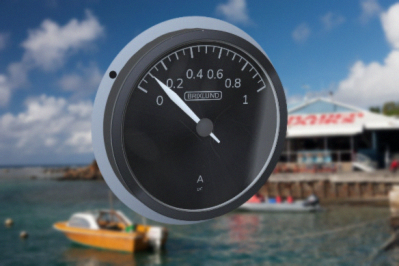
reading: 0.1,A
